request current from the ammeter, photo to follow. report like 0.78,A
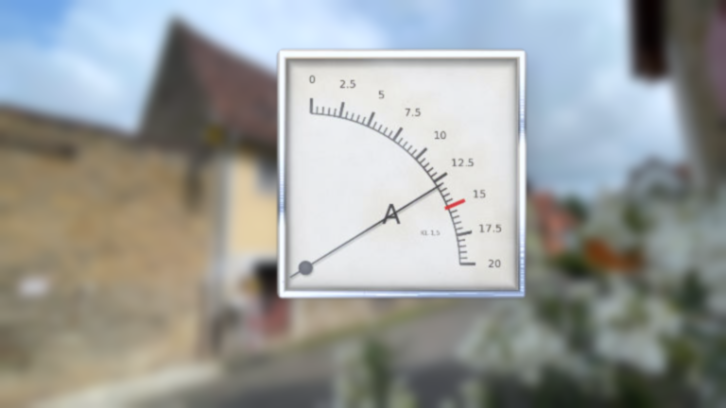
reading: 13,A
